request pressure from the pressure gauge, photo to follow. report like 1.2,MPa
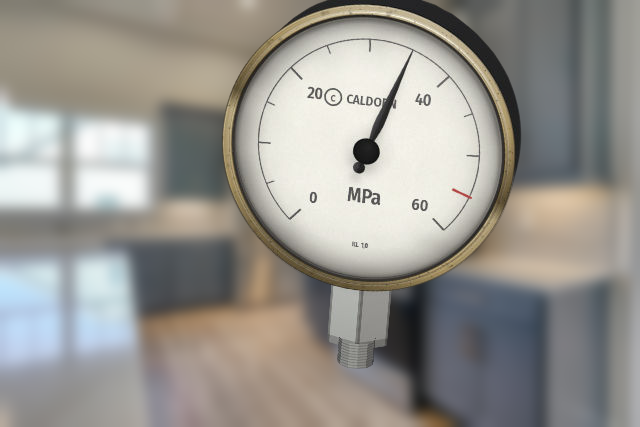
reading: 35,MPa
